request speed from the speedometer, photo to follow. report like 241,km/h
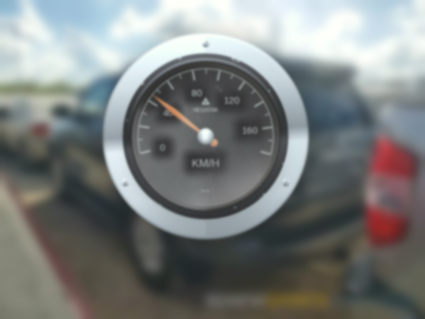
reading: 45,km/h
